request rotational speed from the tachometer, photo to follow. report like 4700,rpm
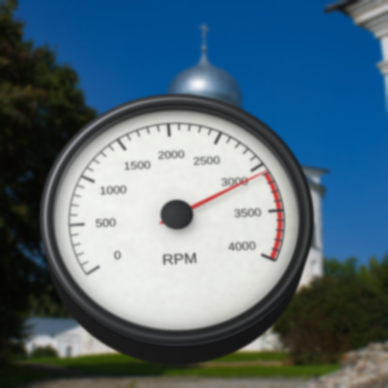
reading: 3100,rpm
